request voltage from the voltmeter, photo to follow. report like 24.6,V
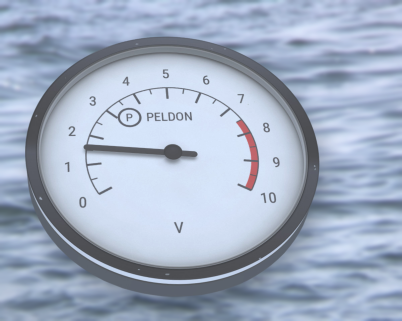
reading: 1.5,V
